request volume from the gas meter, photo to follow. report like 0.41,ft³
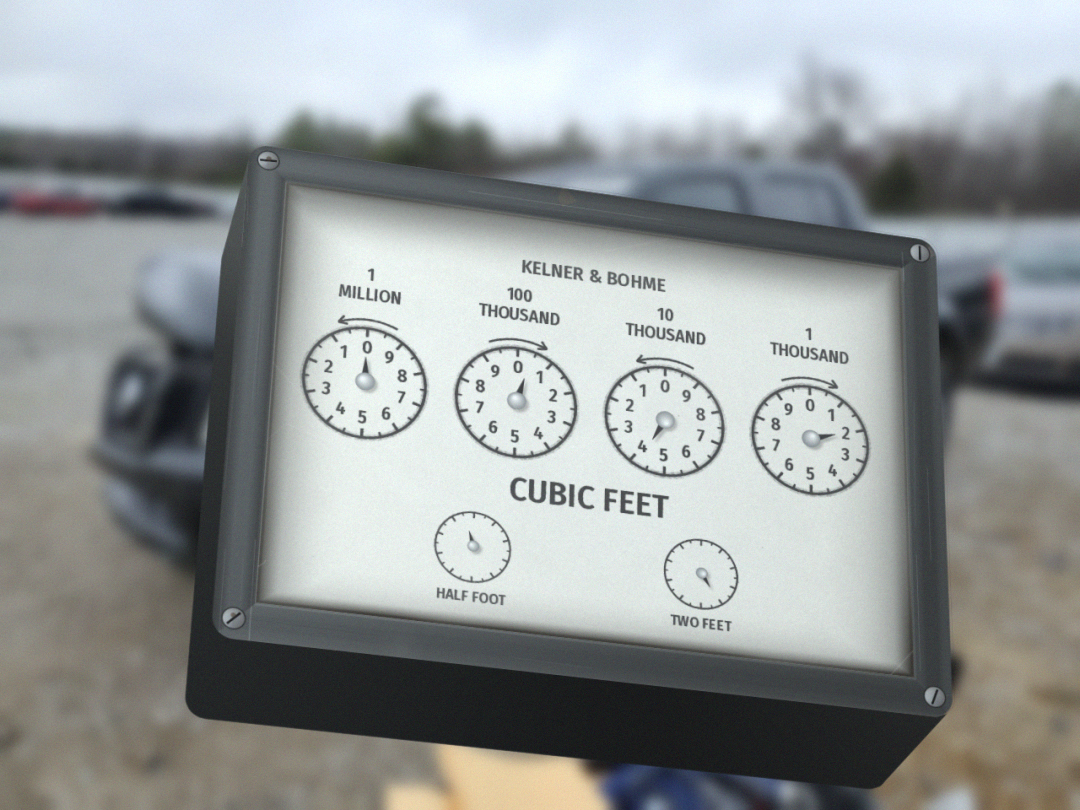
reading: 4200,ft³
